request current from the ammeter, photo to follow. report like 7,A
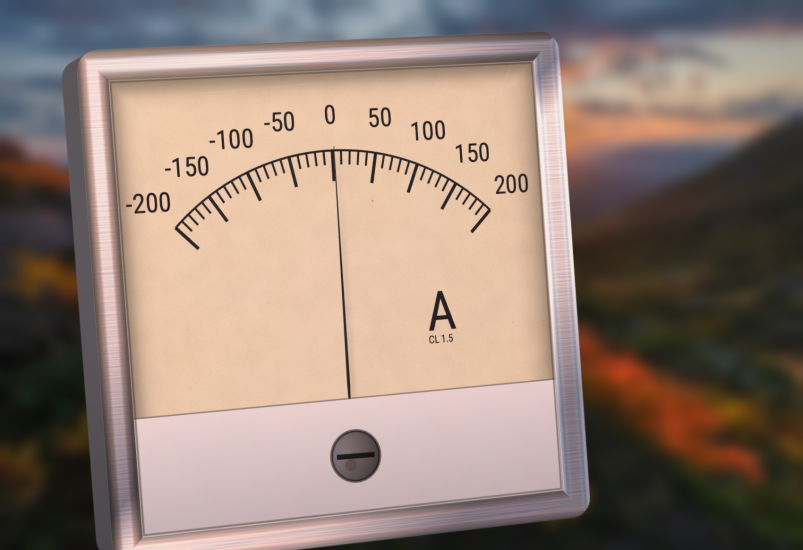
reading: 0,A
